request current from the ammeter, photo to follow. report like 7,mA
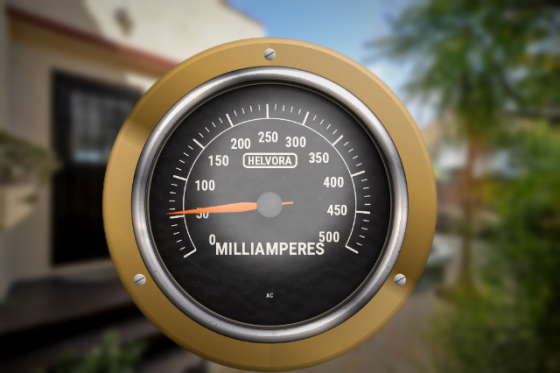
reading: 55,mA
